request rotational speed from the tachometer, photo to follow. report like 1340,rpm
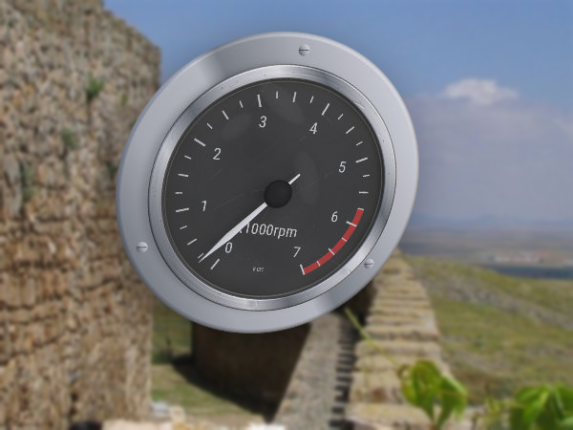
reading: 250,rpm
